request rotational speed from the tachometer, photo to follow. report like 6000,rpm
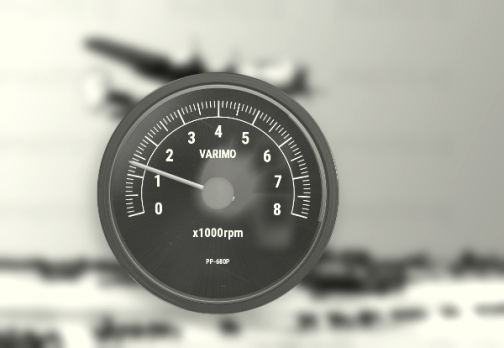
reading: 1300,rpm
